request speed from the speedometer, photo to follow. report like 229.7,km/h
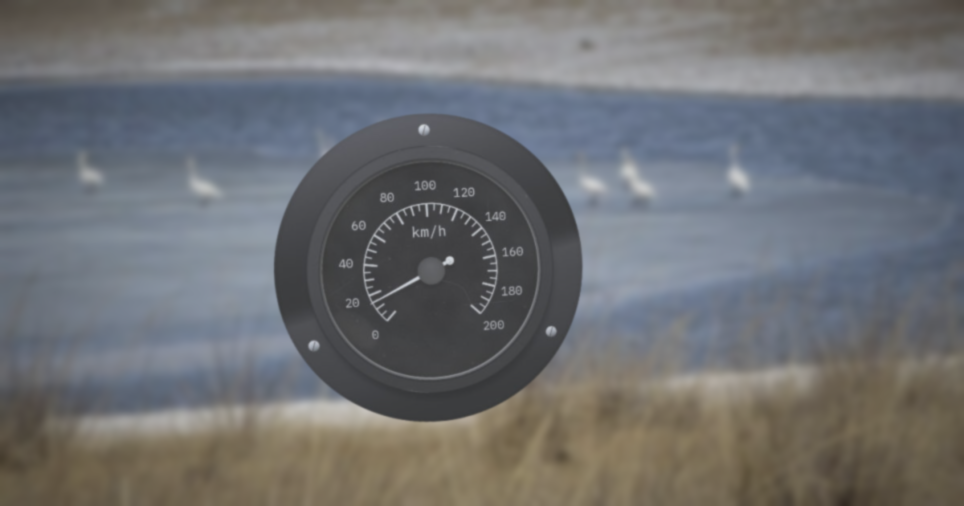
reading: 15,km/h
